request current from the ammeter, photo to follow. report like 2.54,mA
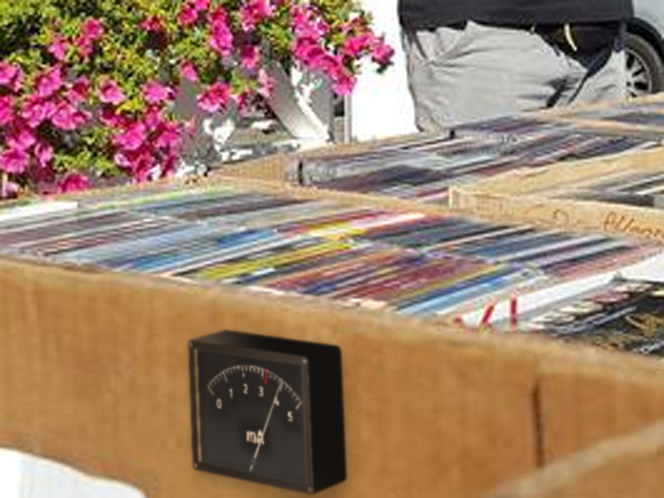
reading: 4,mA
